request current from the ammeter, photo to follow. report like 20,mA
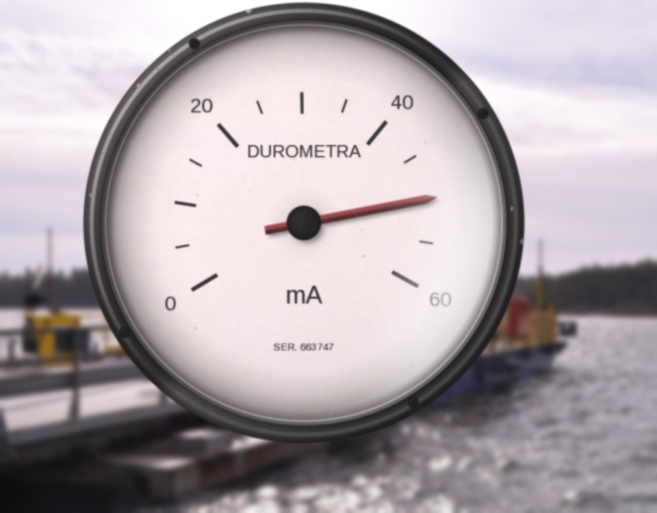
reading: 50,mA
